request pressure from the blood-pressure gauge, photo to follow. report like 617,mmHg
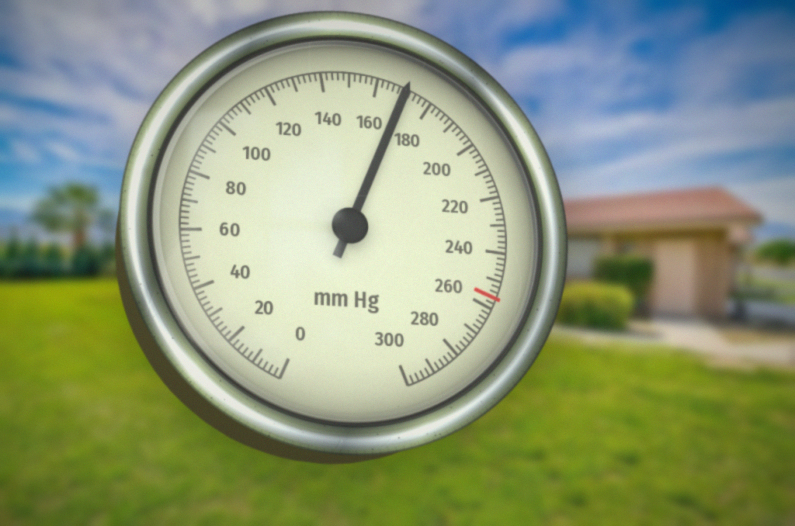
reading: 170,mmHg
